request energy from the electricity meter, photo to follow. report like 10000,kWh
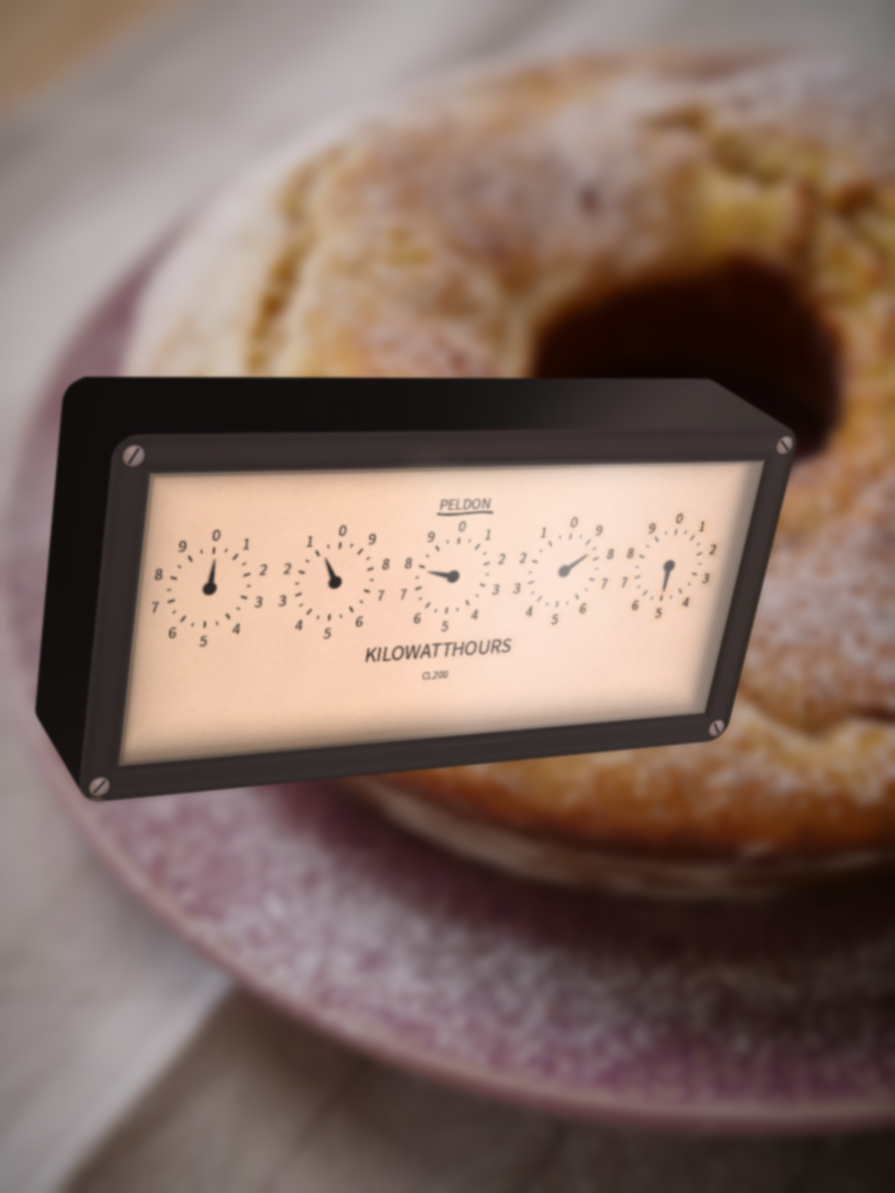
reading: 785,kWh
